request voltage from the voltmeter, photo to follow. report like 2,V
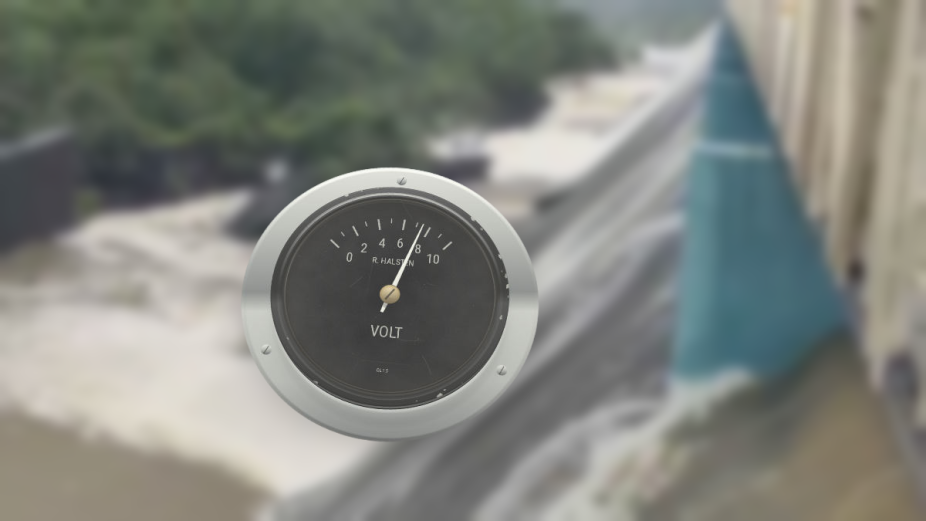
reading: 7.5,V
